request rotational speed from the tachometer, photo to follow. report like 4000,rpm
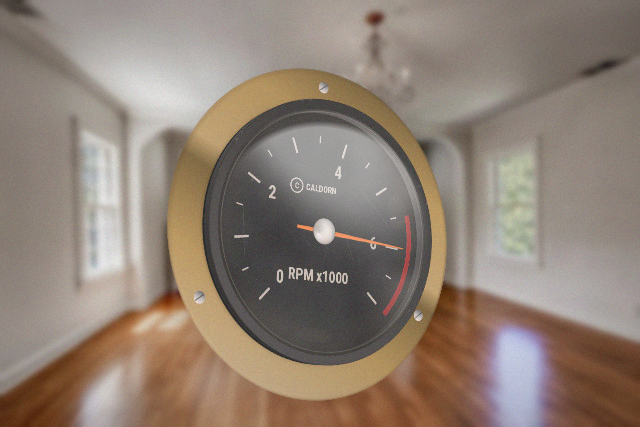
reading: 6000,rpm
